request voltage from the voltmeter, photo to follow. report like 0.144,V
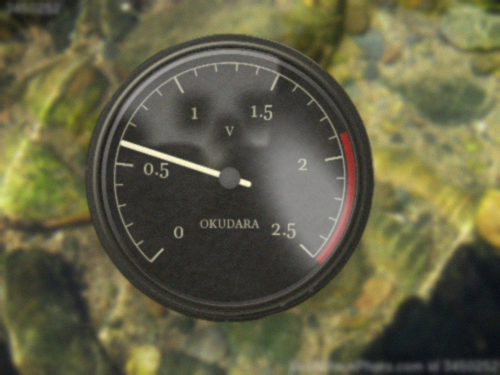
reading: 0.6,V
